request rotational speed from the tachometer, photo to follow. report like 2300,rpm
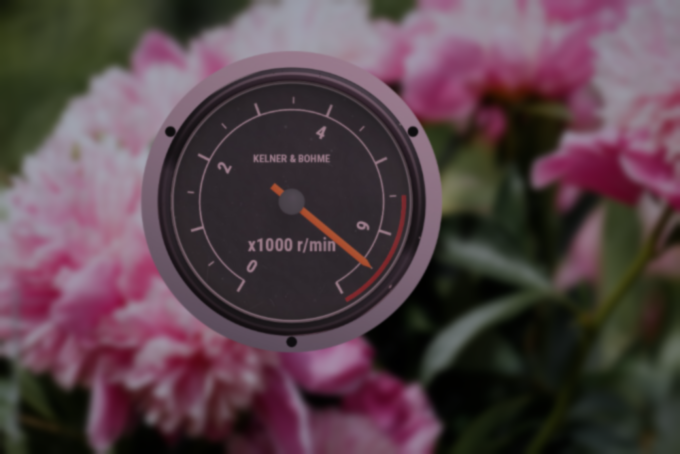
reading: 6500,rpm
